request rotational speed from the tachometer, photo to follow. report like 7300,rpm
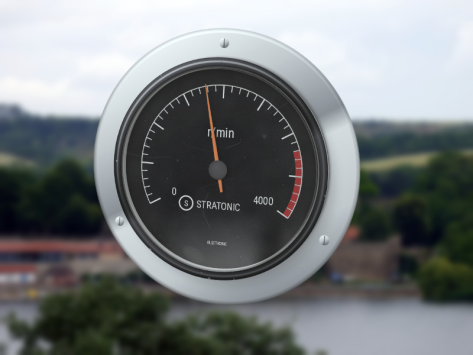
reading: 1800,rpm
